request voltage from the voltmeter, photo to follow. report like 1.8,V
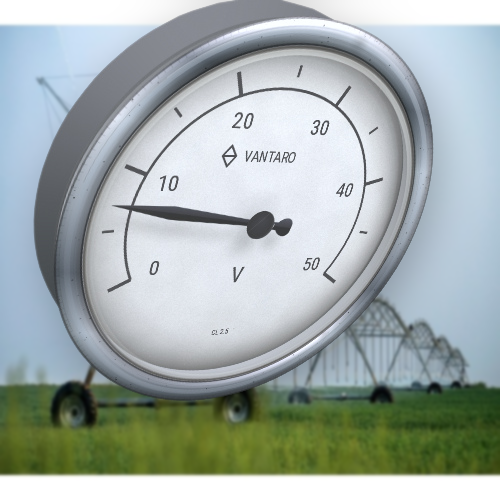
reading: 7.5,V
